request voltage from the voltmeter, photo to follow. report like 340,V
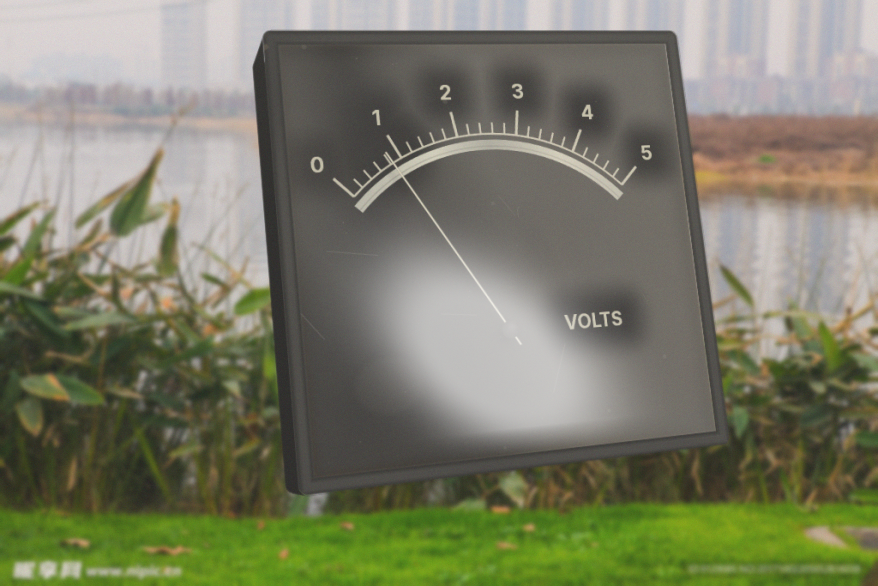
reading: 0.8,V
